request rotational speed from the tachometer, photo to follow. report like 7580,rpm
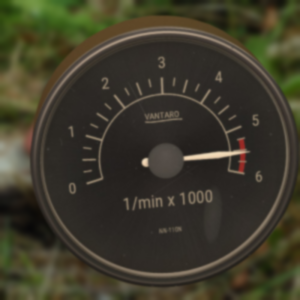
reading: 5500,rpm
